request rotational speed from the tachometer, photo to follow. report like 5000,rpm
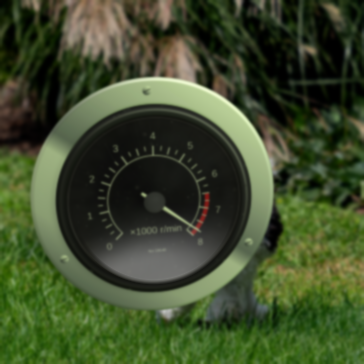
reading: 7750,rpm
